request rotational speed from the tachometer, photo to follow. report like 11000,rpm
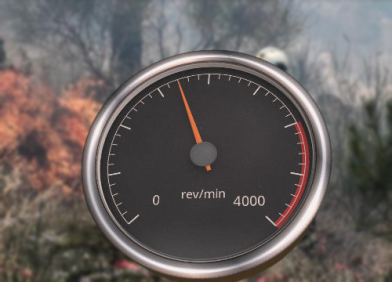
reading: 1700,rpm
